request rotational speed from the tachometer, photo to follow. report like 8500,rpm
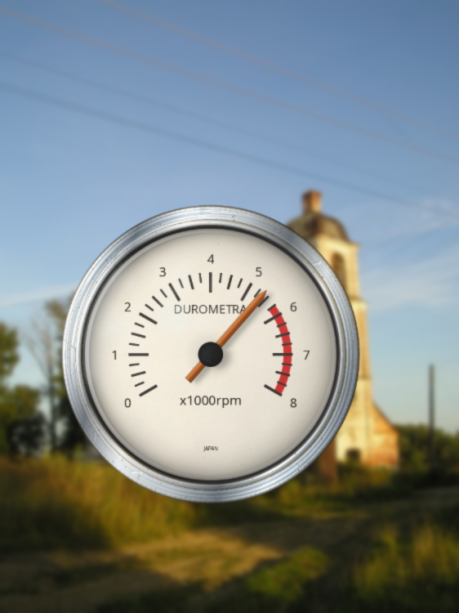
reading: 5375,rpm
